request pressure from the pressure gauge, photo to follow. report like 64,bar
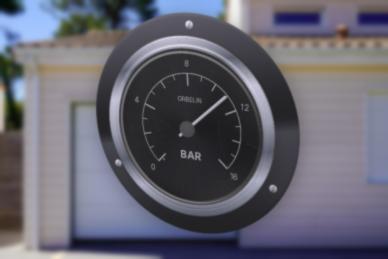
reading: 11,bar
